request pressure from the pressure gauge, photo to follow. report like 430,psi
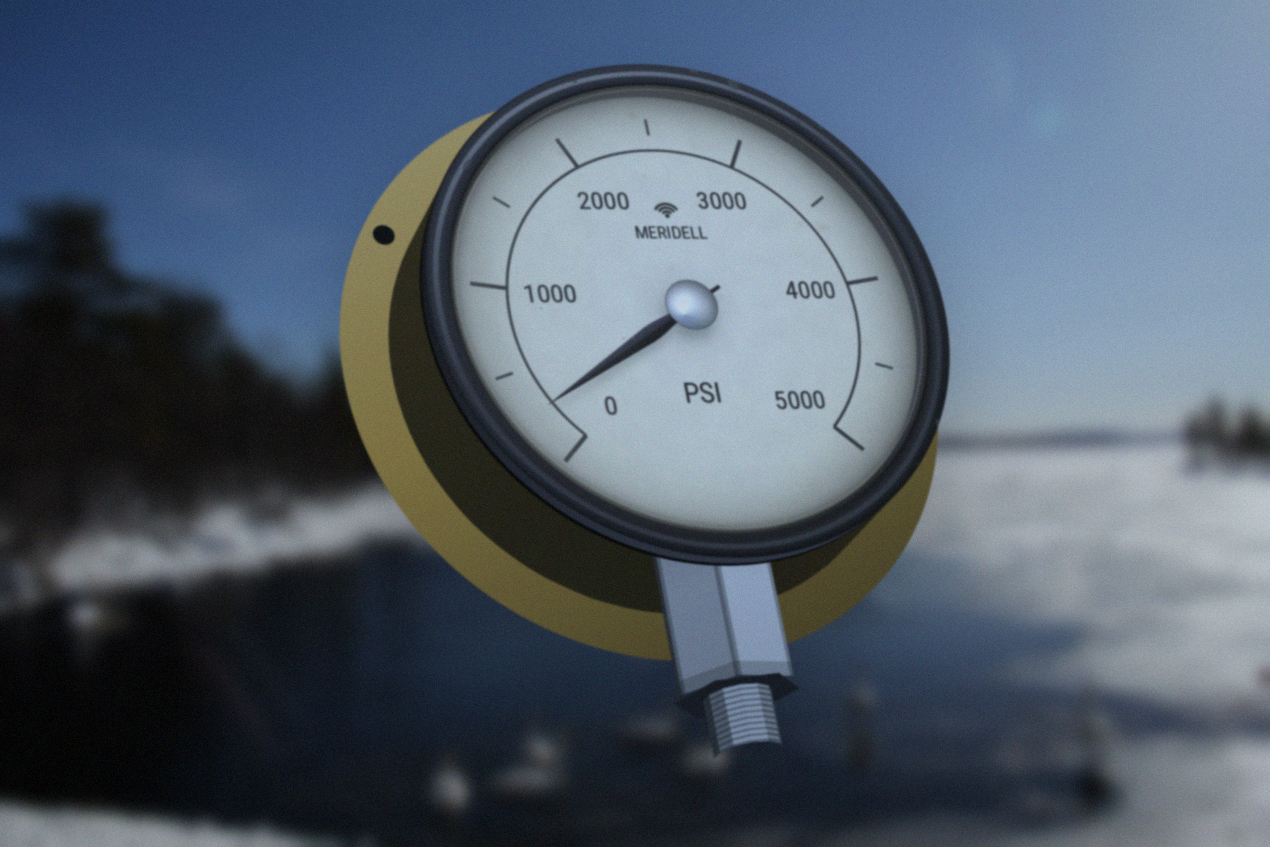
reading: 250,psi
